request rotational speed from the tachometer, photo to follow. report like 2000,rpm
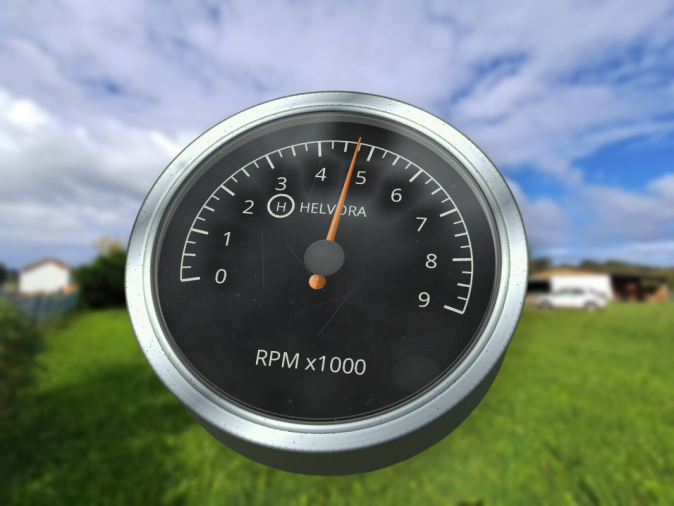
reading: 4750,rpm
